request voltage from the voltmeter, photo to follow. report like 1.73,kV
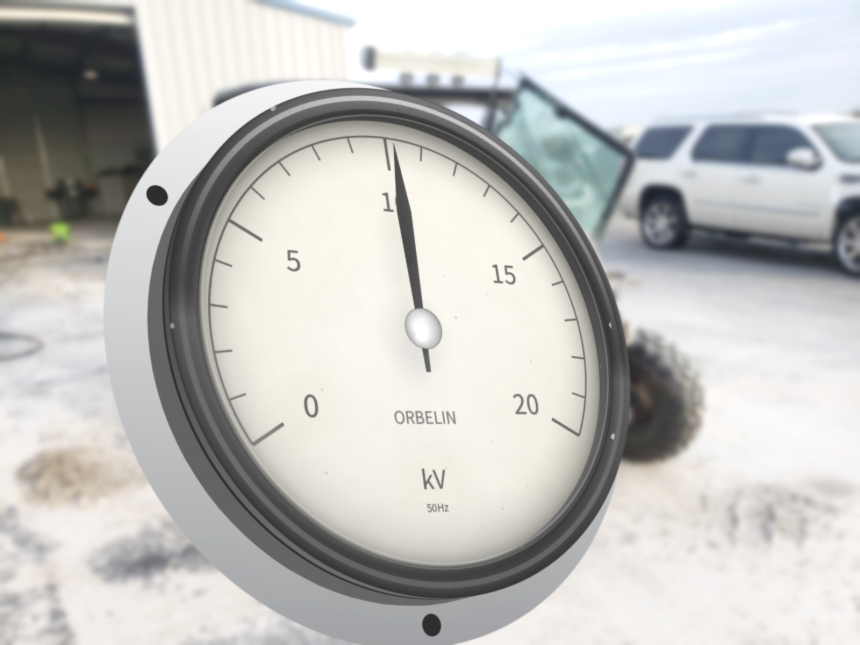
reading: 10,kV
